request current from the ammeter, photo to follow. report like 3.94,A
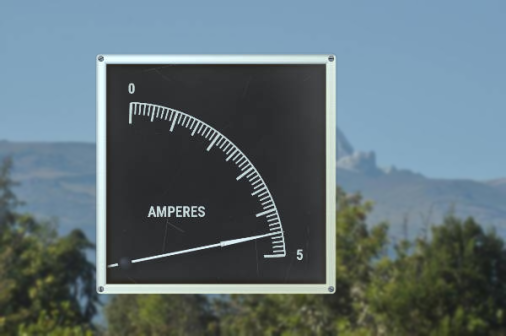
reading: 4.5,A
